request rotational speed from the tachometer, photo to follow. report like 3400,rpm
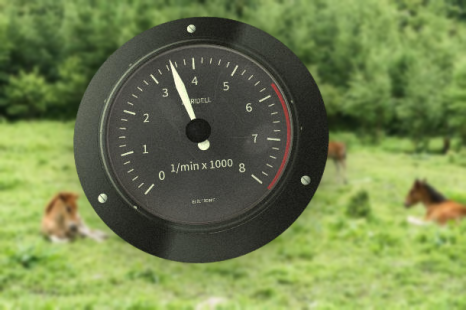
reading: 3500,rpm
